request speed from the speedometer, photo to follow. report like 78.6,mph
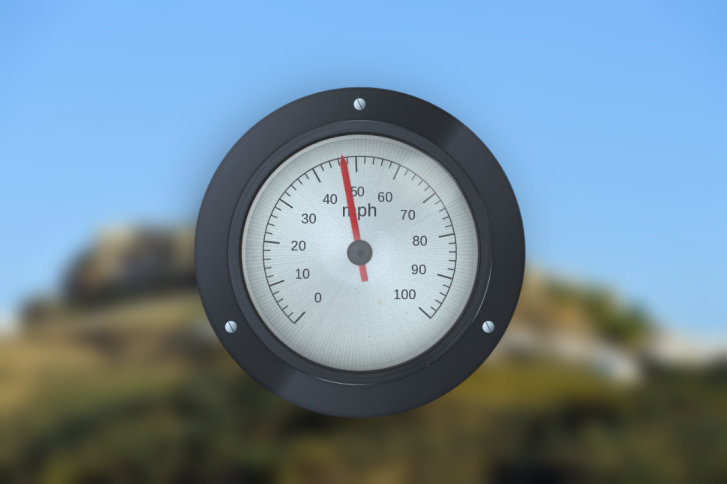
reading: 47,mph
